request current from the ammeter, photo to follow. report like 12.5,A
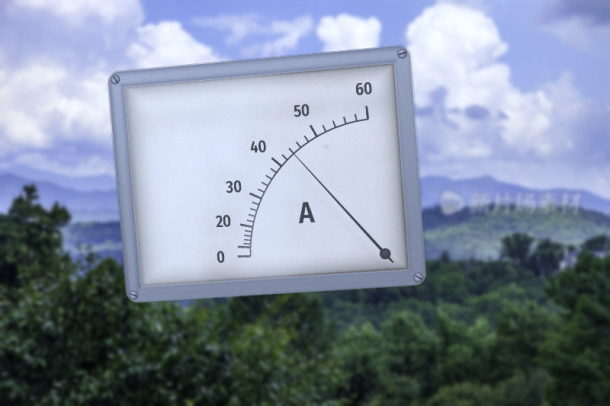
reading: 44,A
